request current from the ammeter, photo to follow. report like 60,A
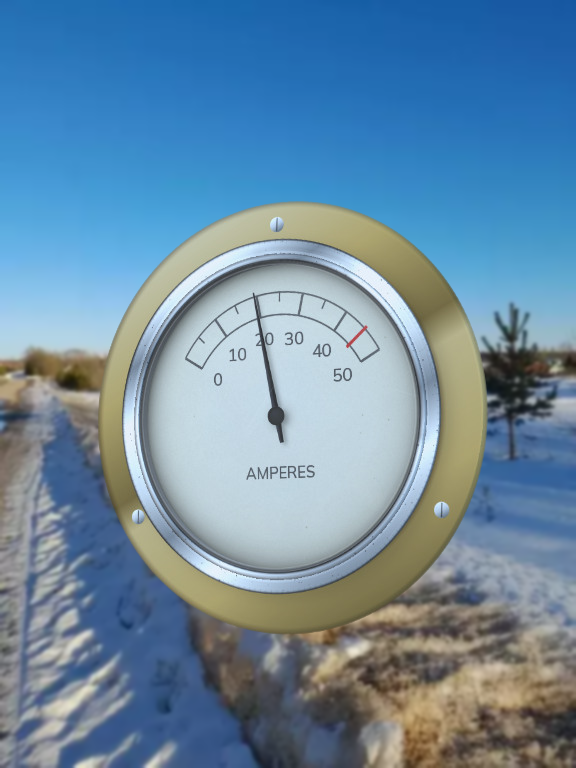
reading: 20,A
